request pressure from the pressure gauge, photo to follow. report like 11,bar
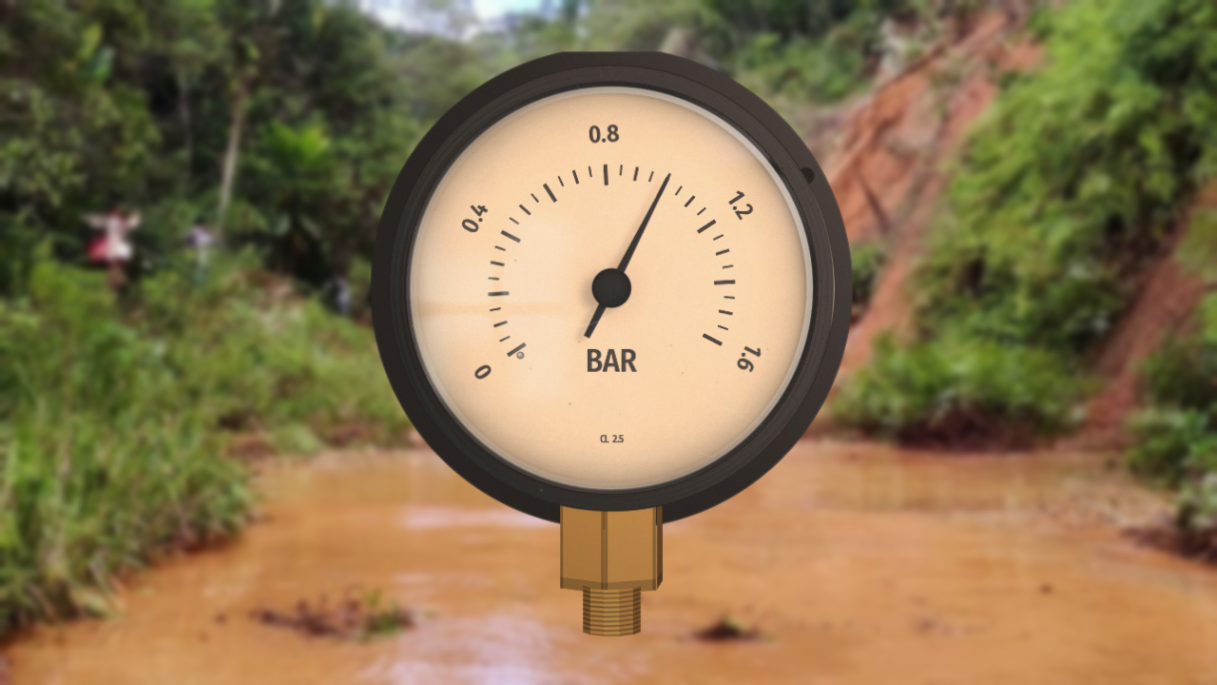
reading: 1,bar
